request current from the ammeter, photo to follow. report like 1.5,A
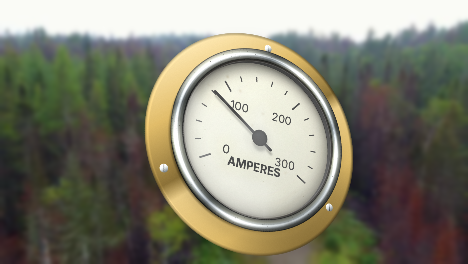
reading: 80,A
